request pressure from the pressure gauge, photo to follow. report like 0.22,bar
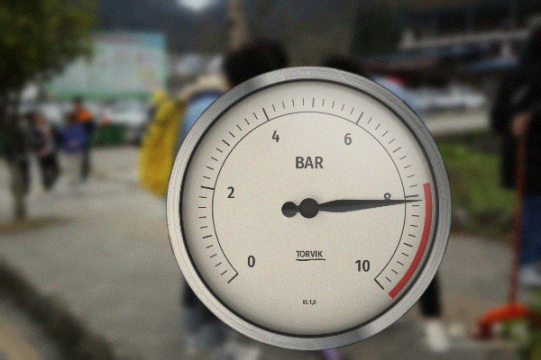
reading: 8.1,bar
